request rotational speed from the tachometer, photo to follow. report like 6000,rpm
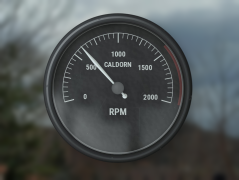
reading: 600,rpm
